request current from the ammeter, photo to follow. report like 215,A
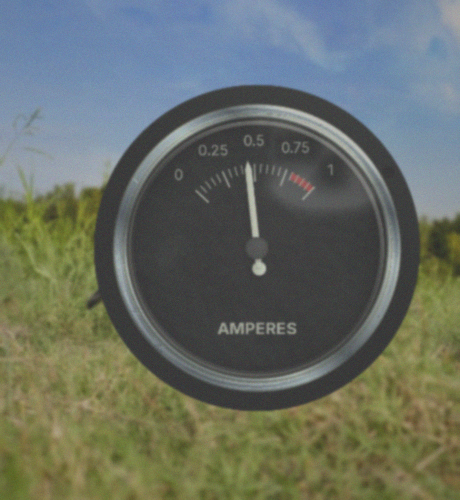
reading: 0.45,A
